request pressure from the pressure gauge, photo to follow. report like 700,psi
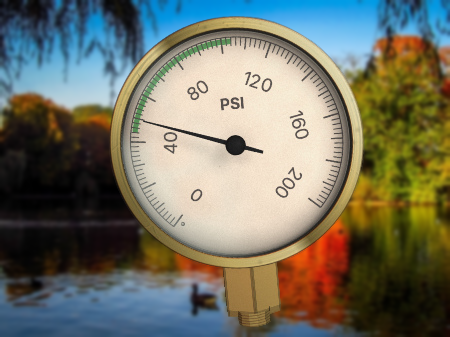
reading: 50,psi
